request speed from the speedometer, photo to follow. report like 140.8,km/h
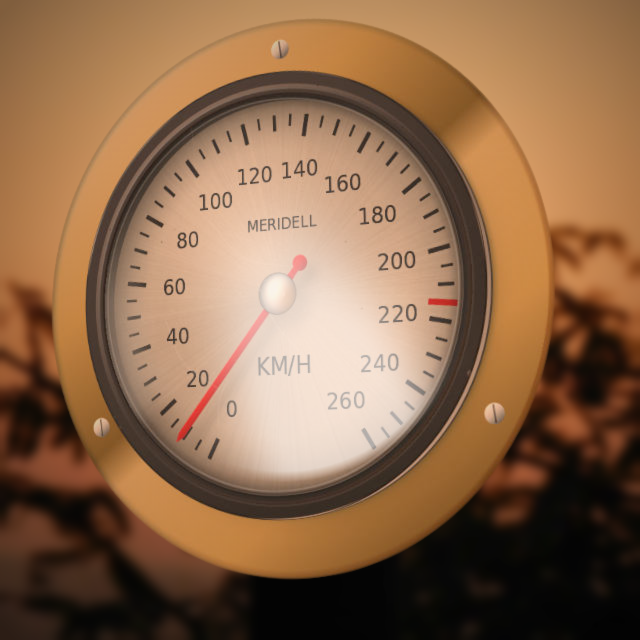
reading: 10,km/h
